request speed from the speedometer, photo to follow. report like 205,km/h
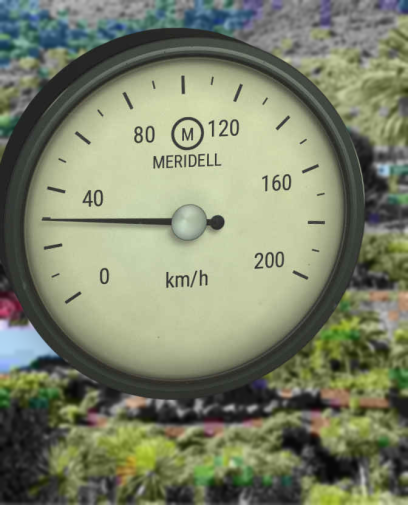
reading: 30,km/h
